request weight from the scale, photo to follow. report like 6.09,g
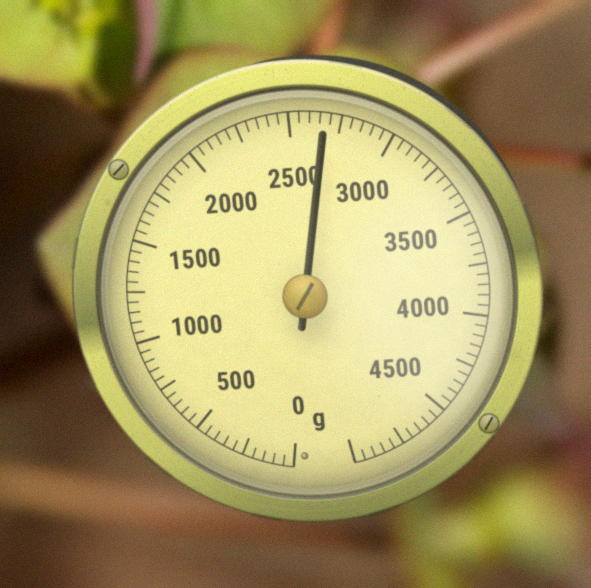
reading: 2675,g
